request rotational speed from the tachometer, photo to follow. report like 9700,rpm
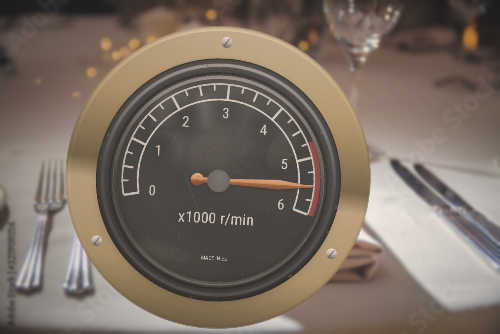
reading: 5500,rpm
